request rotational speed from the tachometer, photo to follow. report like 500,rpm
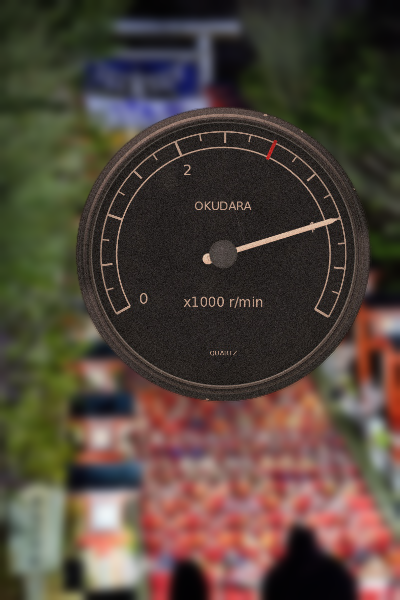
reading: 4000,rpm
